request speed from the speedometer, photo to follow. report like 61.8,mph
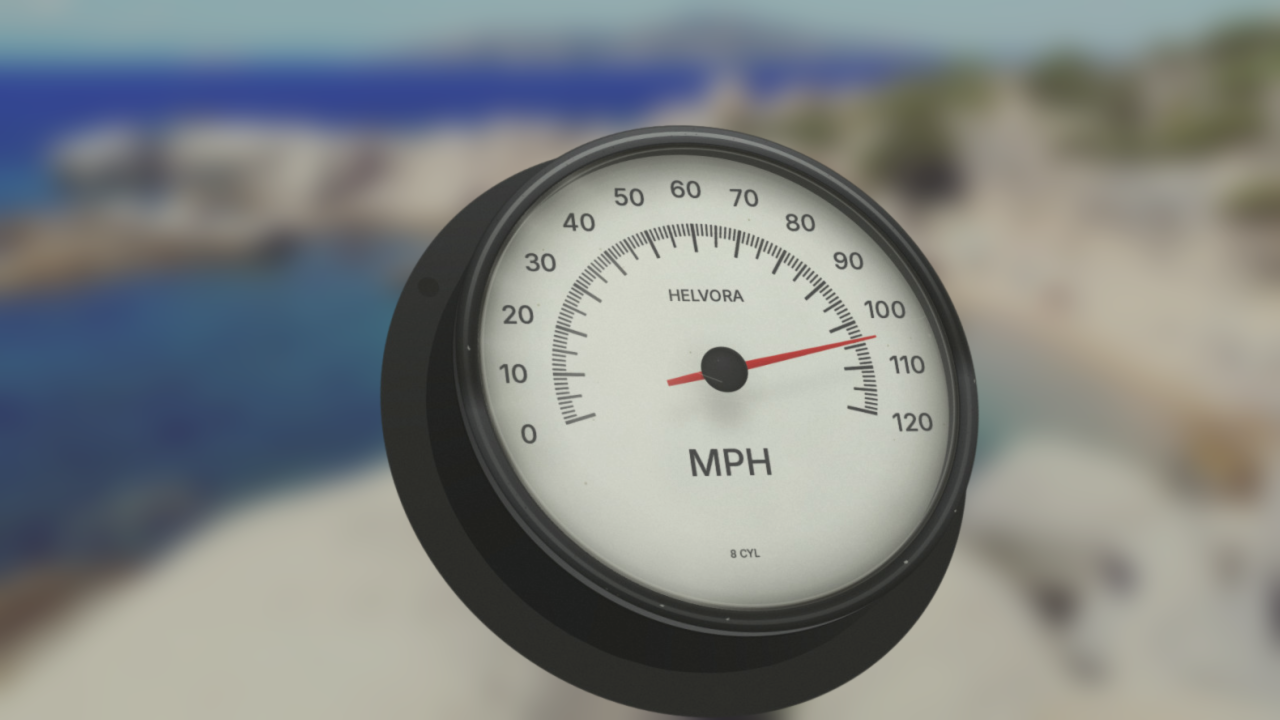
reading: 105,mph
